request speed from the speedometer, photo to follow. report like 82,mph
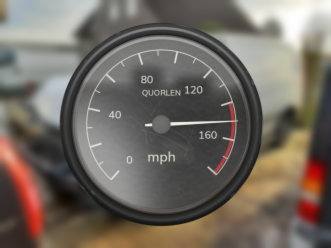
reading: 150,mph
